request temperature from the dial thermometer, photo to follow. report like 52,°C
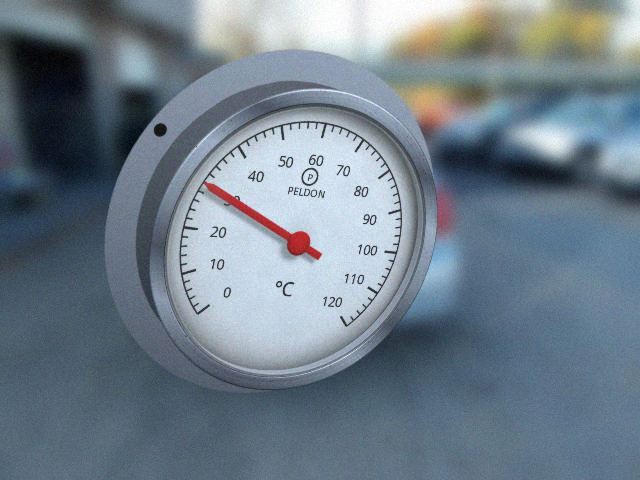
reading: 30,°C
